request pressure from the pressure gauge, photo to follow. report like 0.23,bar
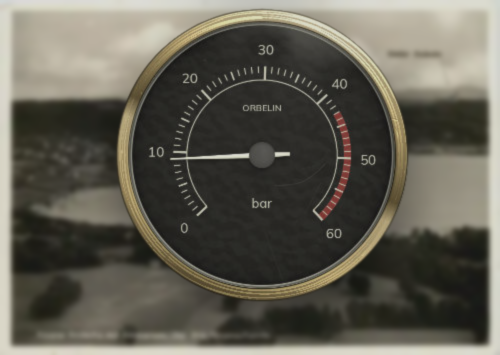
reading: 9,bar
